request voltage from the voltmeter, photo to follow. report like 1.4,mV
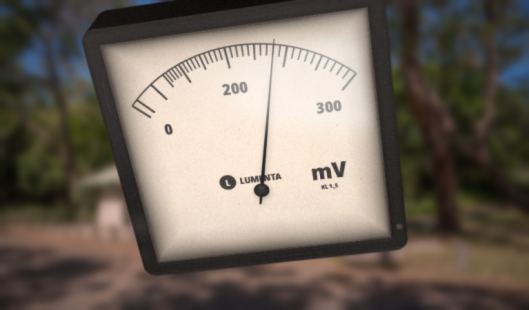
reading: 240,mV
